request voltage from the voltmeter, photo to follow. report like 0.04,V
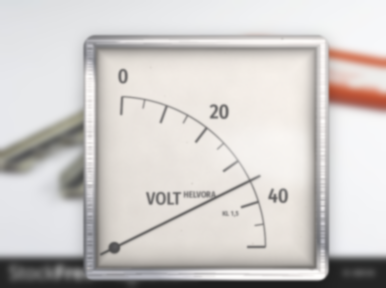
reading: 35,V
